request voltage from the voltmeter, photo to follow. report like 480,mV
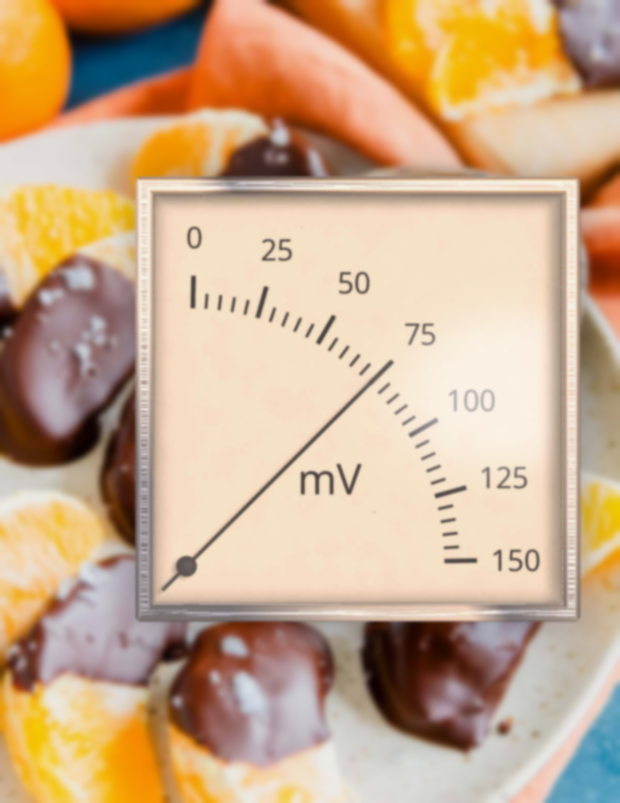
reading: 75,mV
